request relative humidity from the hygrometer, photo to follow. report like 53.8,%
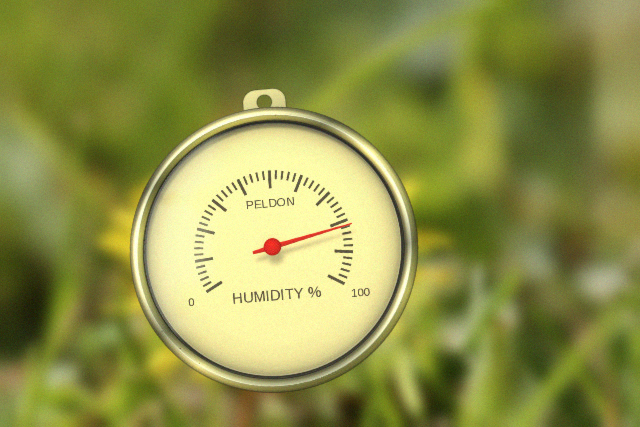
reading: 82,%
